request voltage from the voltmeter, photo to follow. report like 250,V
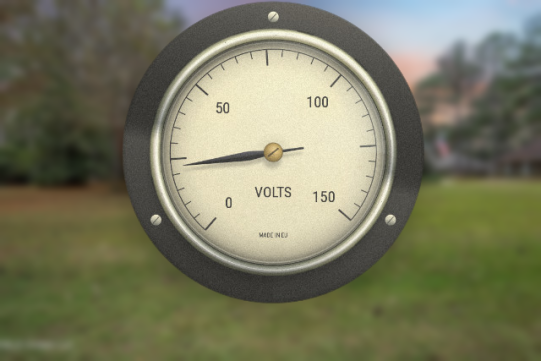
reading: 22.5,V
